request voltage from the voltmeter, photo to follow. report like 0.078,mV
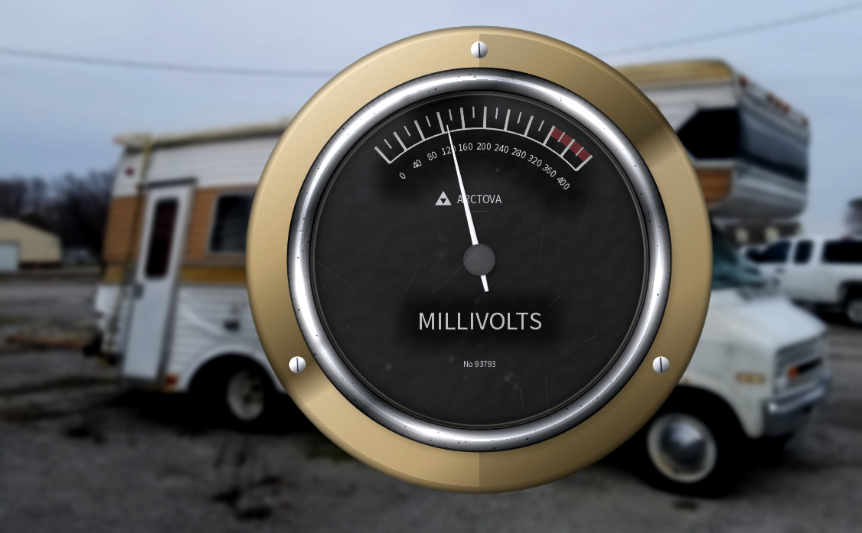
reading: 130,mV
